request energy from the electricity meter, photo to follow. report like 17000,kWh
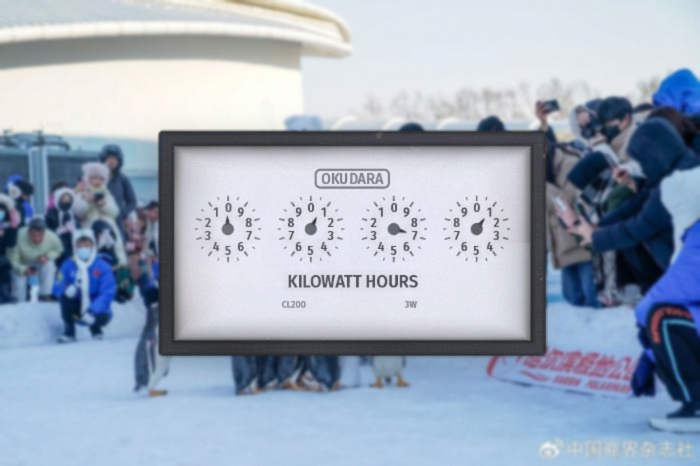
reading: 71,kWh
